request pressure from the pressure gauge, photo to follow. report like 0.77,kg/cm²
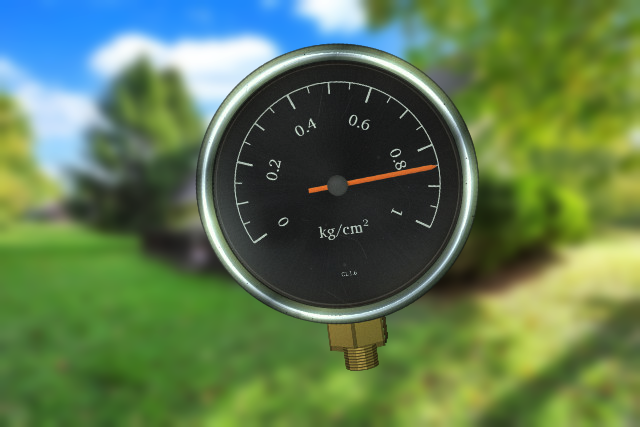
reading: 0.85,kg/cm²
